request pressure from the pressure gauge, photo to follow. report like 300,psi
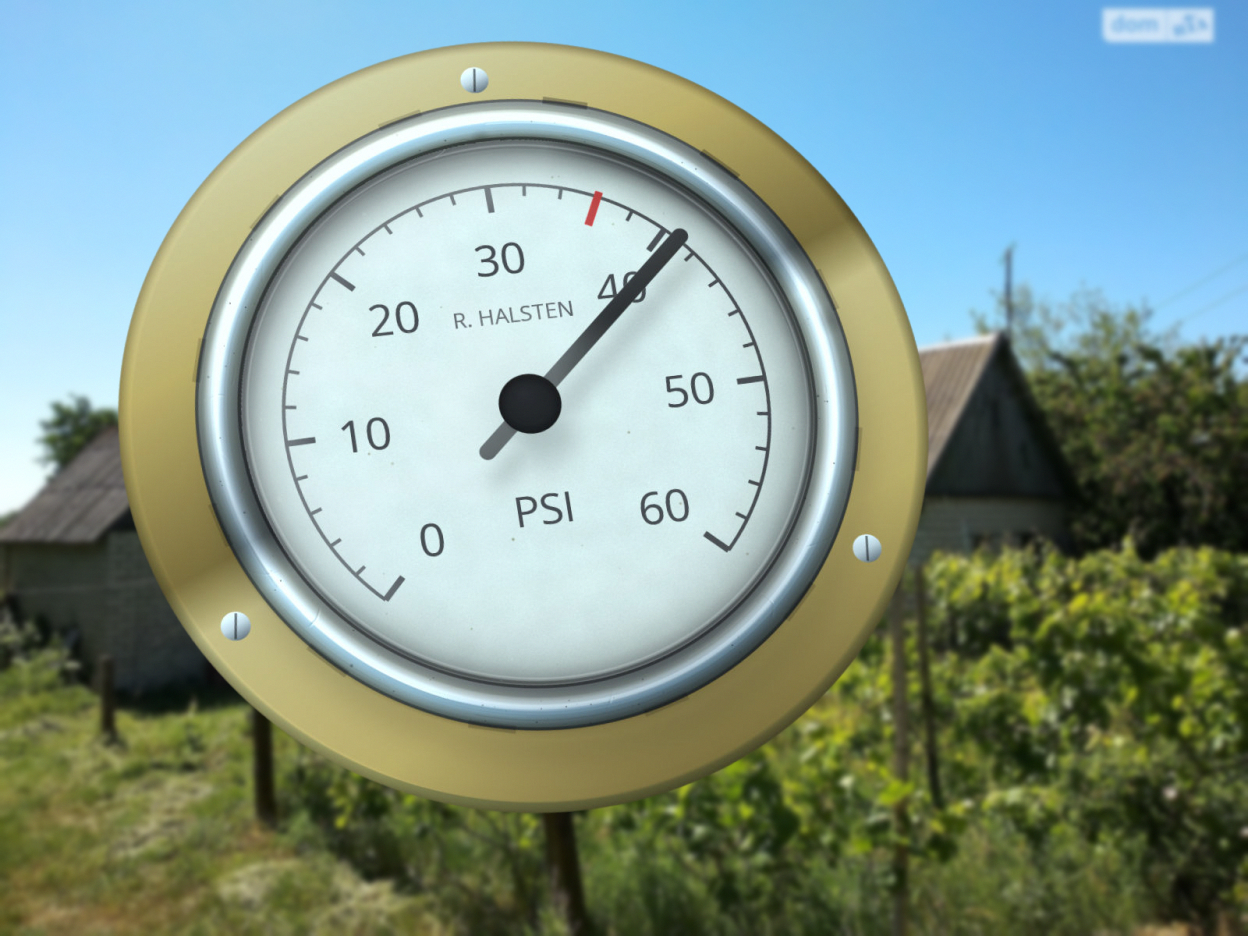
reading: 41,psi
